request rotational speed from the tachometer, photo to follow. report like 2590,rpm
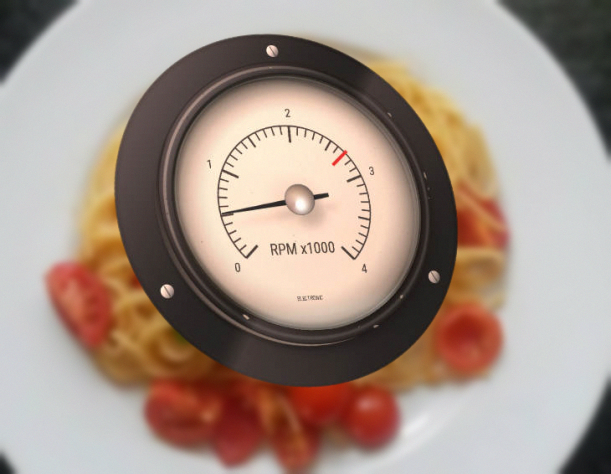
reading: 500,rpm
